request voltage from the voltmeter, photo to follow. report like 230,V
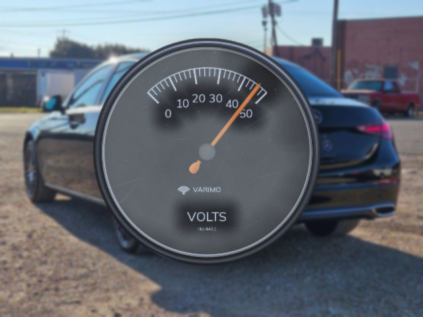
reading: 46,V
